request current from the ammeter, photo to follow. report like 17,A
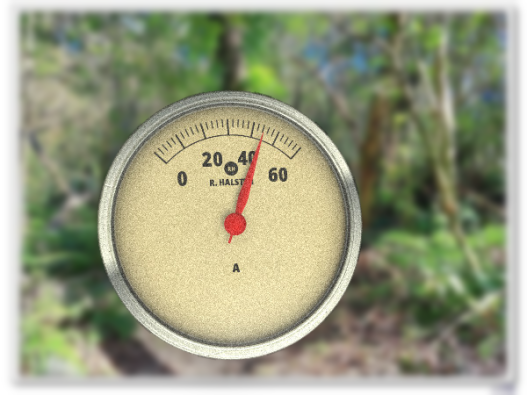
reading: 44,A
